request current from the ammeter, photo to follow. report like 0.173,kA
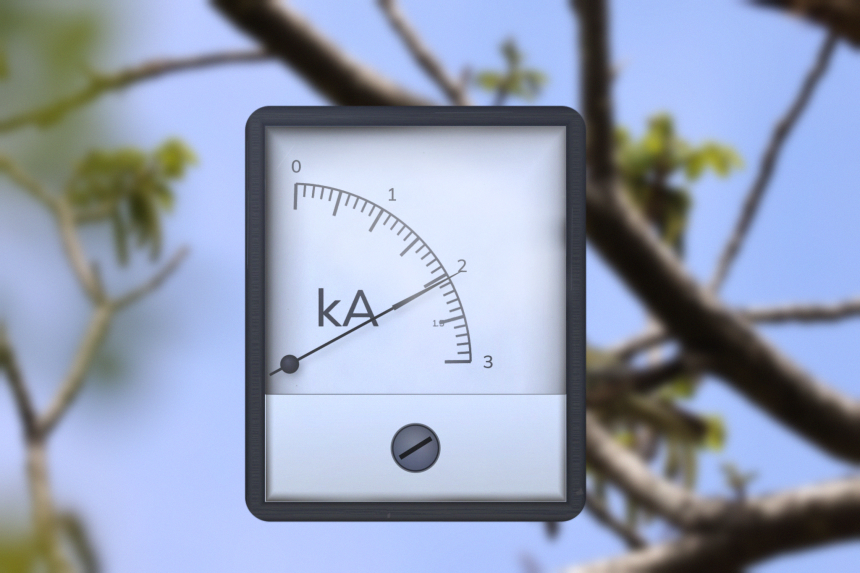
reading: 2.05,kA
